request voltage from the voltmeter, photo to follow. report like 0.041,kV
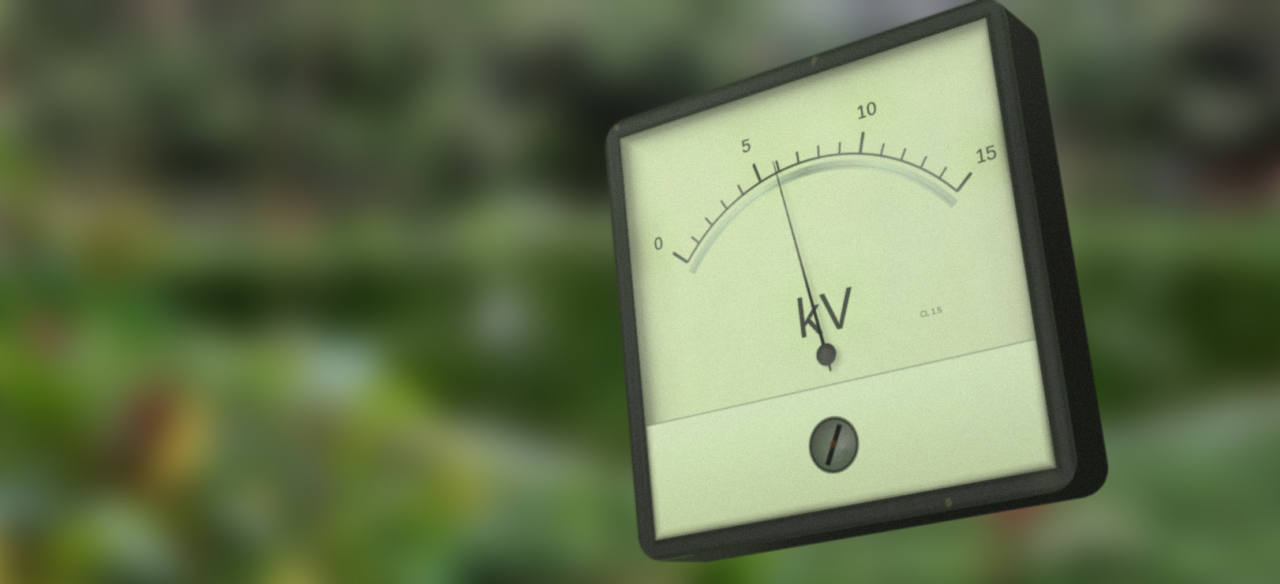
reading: 6,kV
